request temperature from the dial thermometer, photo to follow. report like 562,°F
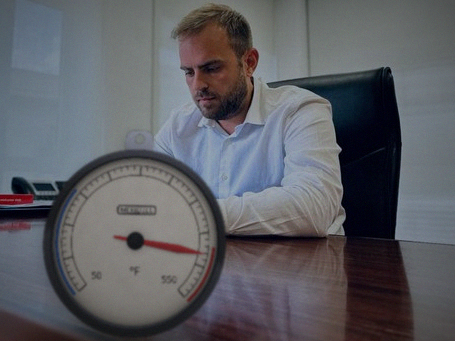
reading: 480,°F
